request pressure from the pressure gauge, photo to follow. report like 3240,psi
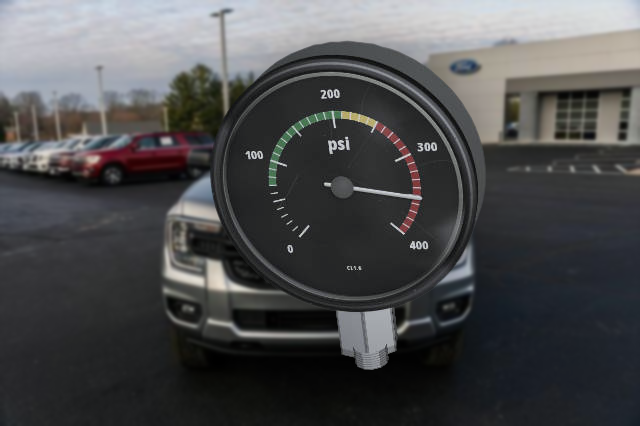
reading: 350,psi
